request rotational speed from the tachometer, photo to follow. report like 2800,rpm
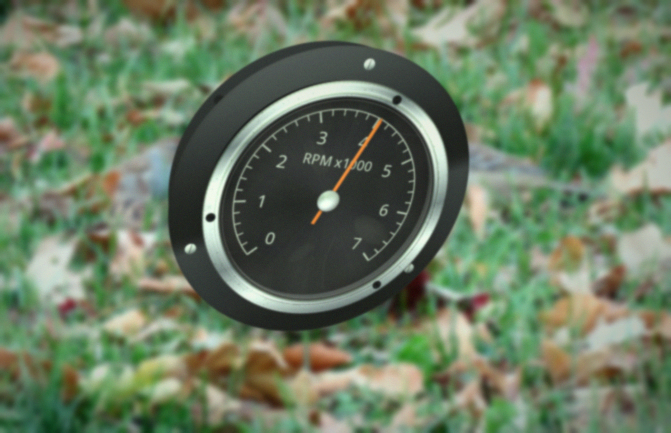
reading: 4000,rpm
